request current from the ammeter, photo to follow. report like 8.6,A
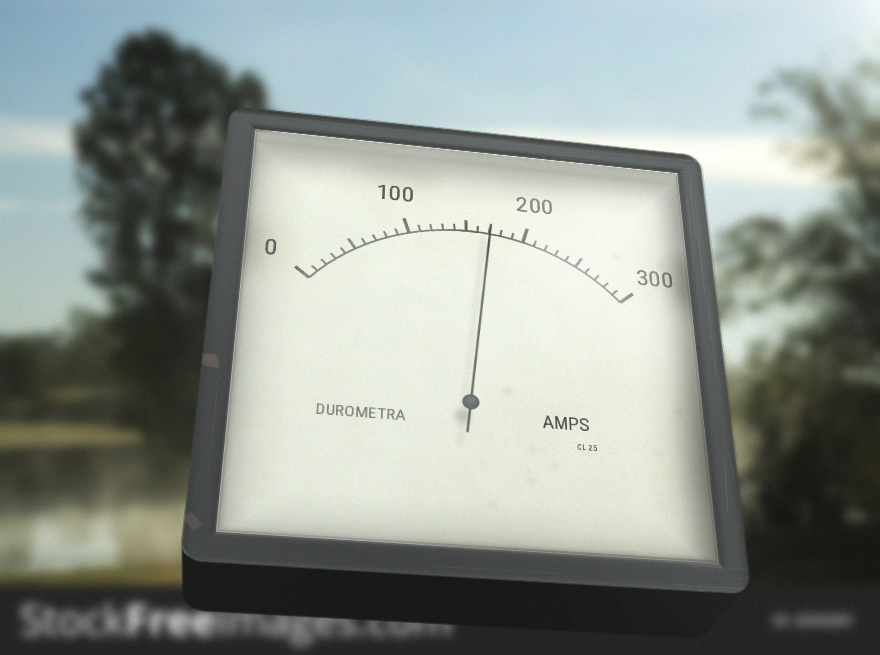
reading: 170,A
